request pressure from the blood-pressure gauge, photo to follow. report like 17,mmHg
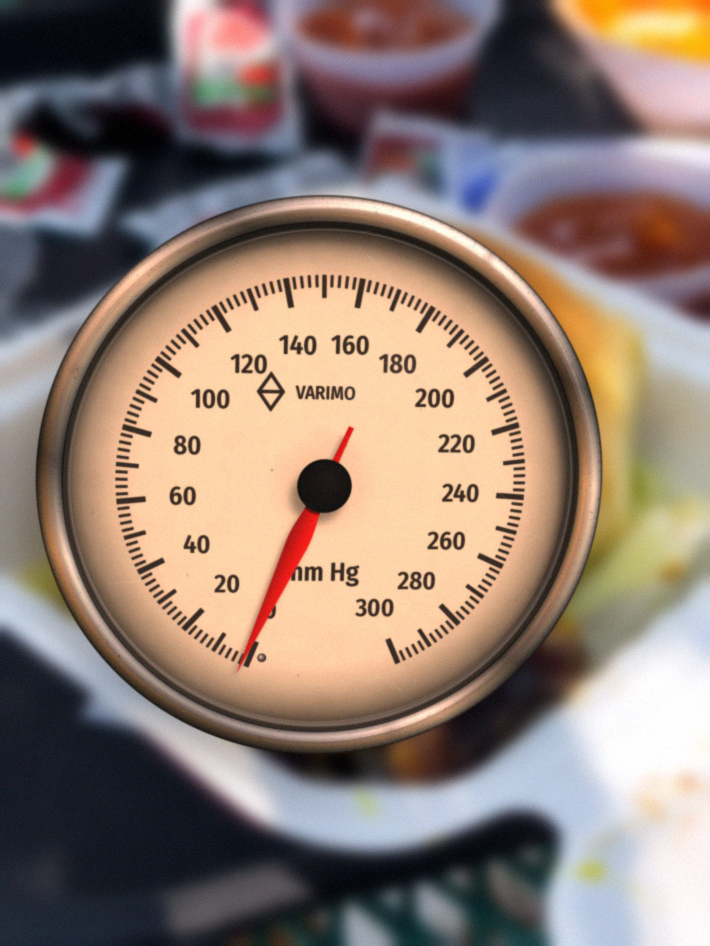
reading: 2,mmHg
